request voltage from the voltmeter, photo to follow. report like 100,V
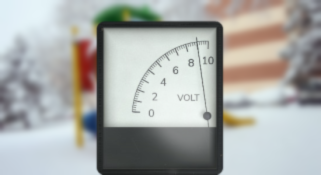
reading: 9,V
